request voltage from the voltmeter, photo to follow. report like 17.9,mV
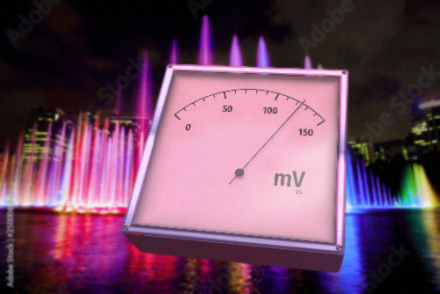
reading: 125,mV
